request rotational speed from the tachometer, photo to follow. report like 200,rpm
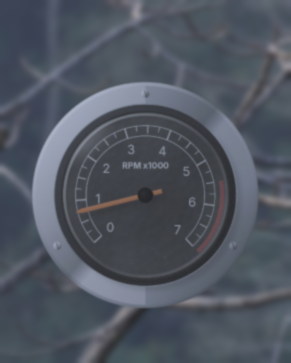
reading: 750,rpm
